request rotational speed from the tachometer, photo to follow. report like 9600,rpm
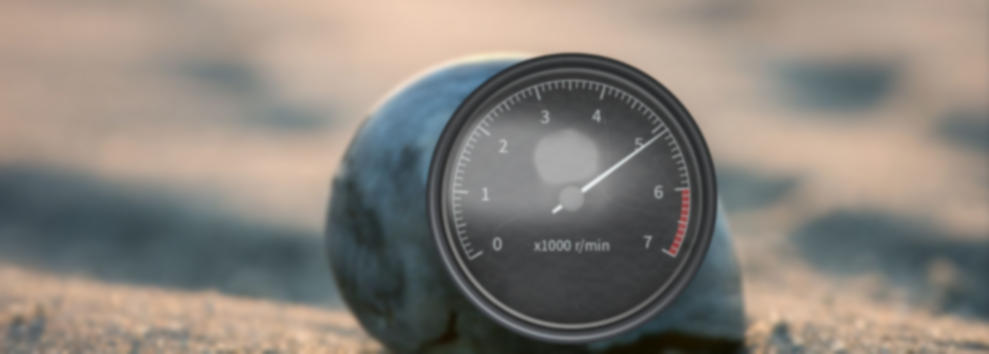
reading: 5100,rpm
